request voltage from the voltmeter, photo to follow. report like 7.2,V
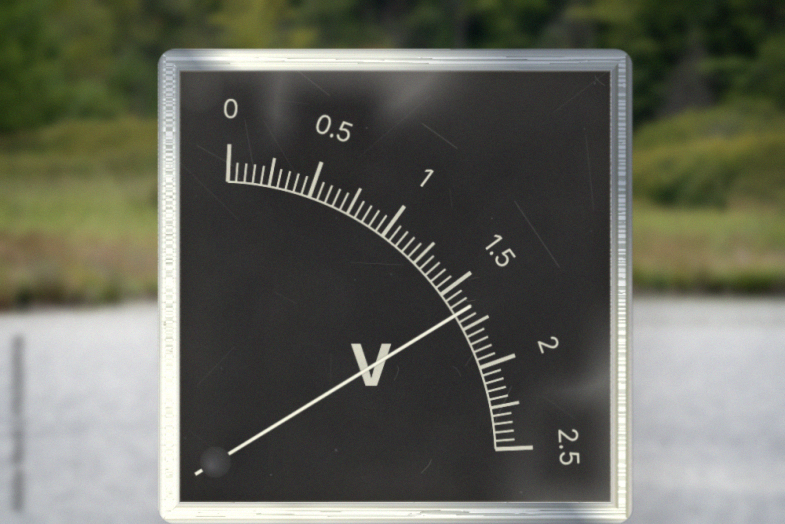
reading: 1.65,V
